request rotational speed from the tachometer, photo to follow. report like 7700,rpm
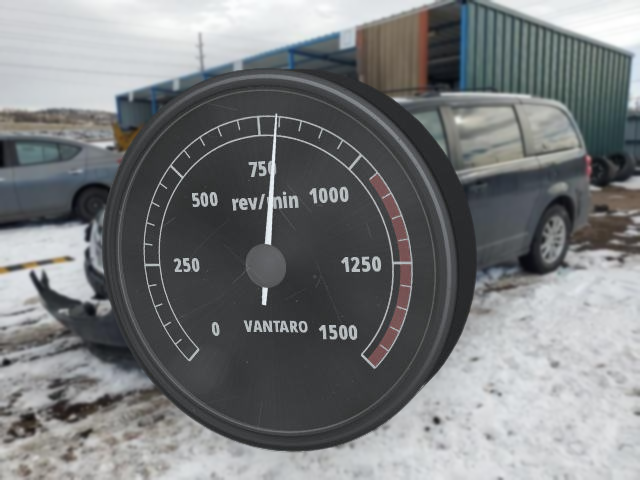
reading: 800,rpm
